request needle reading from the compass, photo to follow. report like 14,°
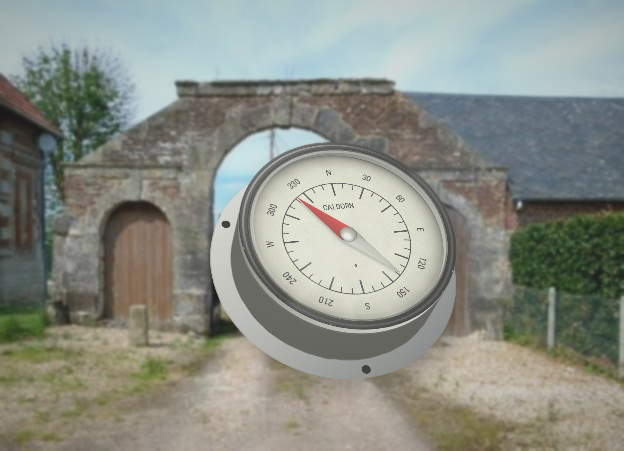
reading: 320,°
